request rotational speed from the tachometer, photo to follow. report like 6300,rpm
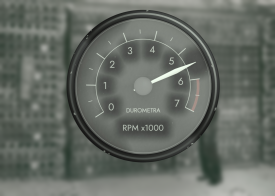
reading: 5500,rpm
